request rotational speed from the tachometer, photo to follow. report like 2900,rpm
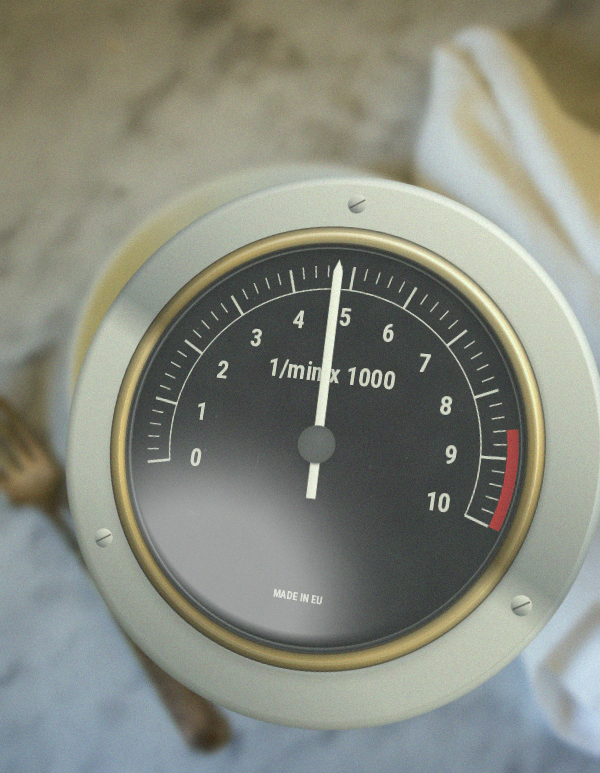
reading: 4800,rpm
